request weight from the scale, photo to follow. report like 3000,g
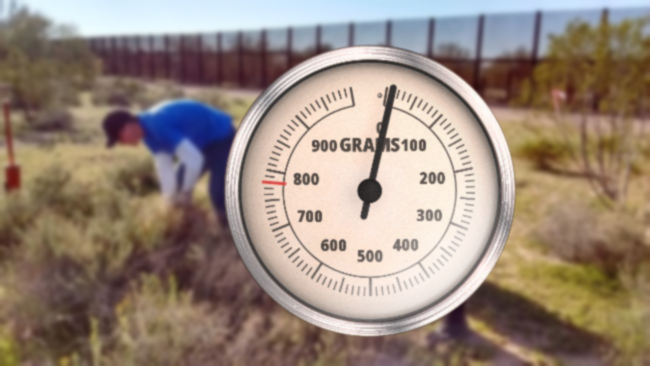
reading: 10,g
